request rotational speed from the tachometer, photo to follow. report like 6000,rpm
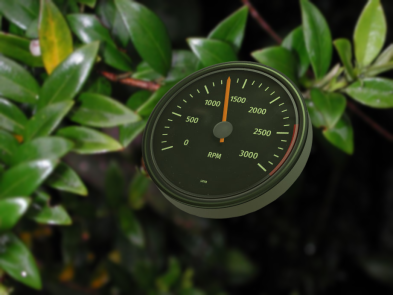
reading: 1300,rpm
